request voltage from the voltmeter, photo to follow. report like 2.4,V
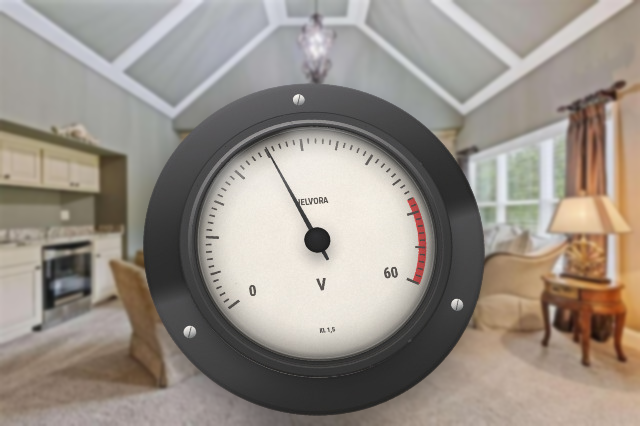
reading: 25,V
